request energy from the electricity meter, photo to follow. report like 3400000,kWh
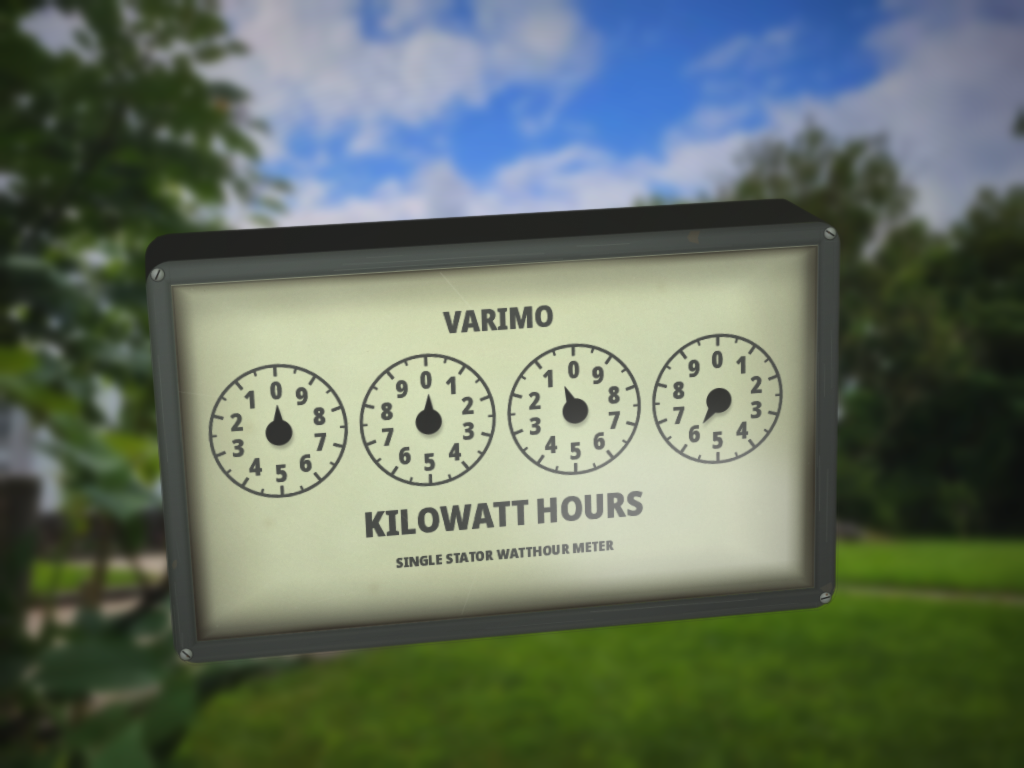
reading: 6,kWh
